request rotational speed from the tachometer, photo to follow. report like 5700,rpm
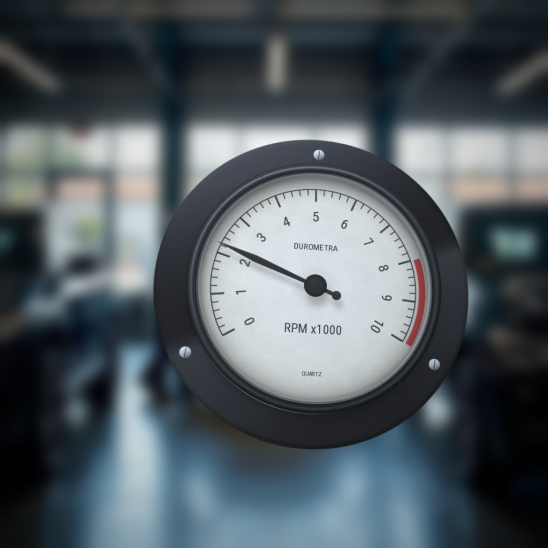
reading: 2200,rpm
